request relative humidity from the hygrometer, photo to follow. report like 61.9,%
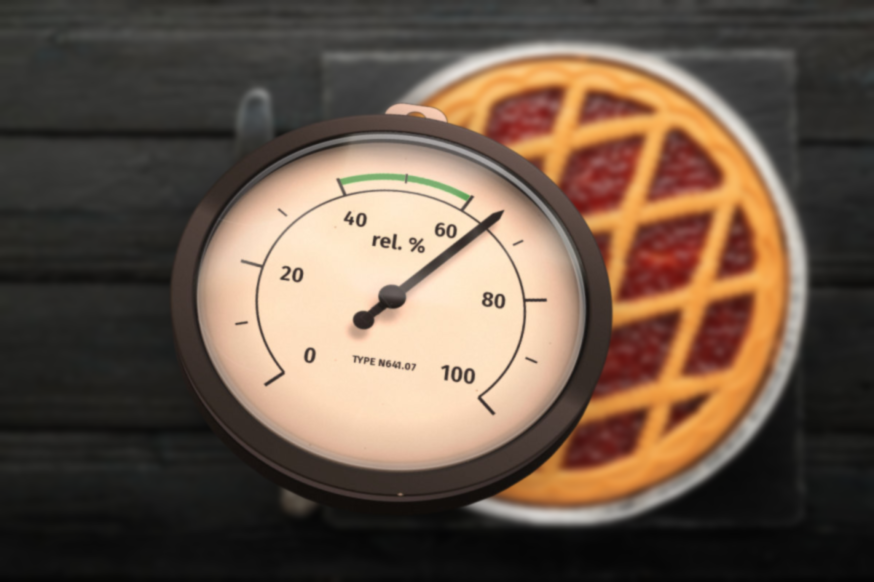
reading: 65,%
